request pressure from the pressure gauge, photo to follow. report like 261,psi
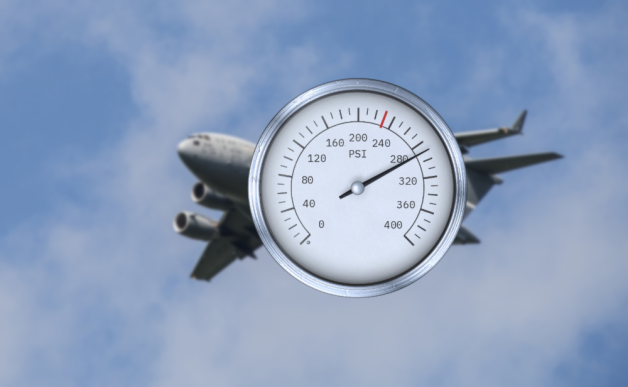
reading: 290,psi
